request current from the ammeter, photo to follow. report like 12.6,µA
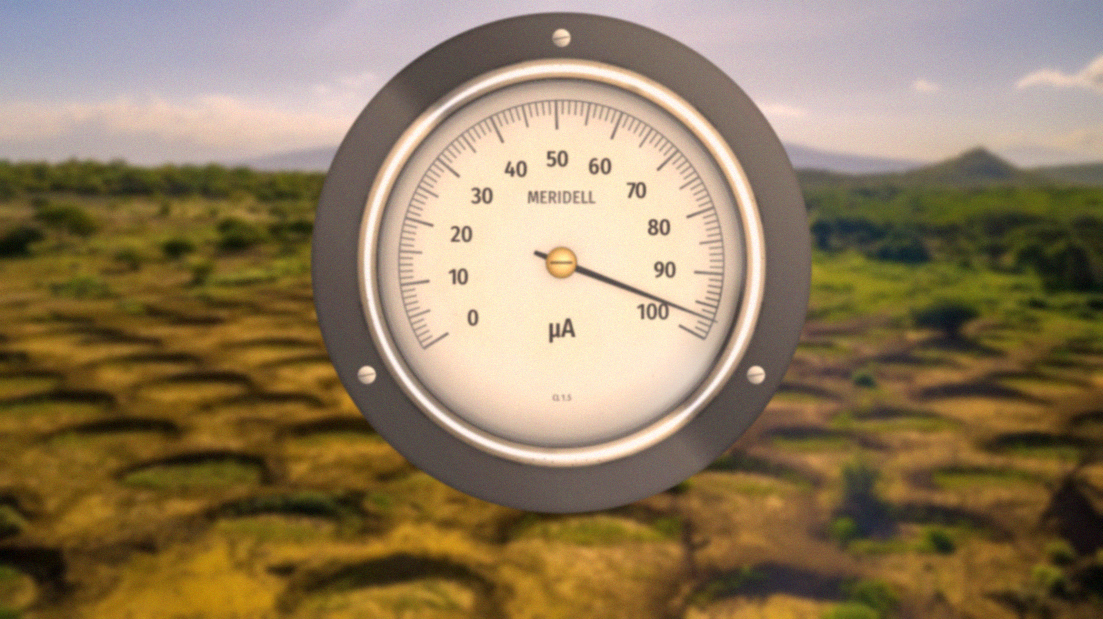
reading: 97,µA
